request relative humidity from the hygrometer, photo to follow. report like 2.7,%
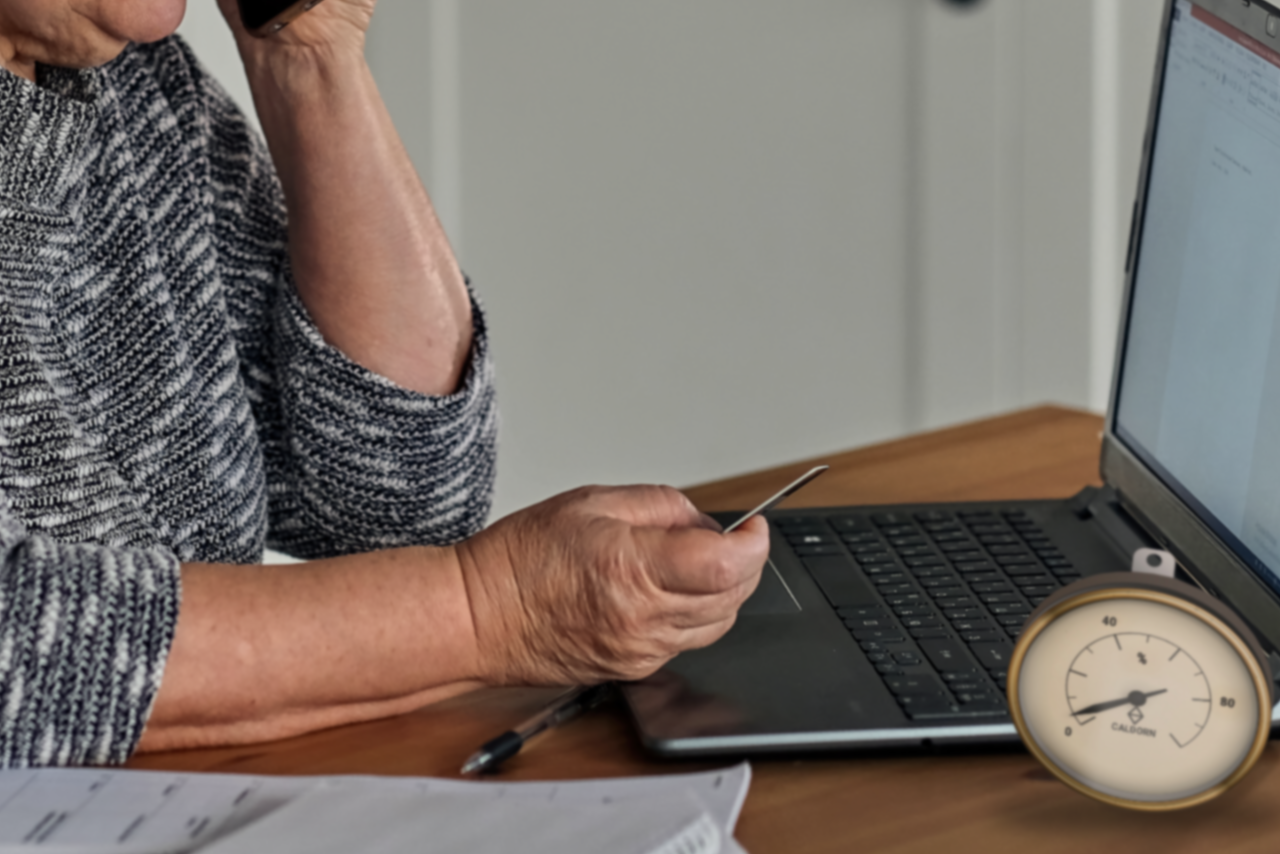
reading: 5,%
